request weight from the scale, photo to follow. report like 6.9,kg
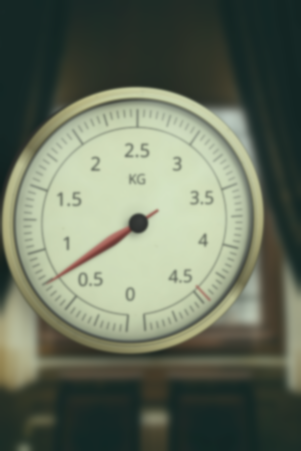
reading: 0.75,kg
